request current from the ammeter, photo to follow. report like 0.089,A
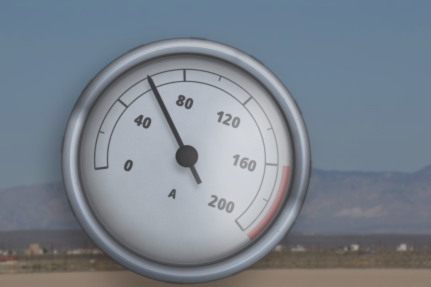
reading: 60,A
